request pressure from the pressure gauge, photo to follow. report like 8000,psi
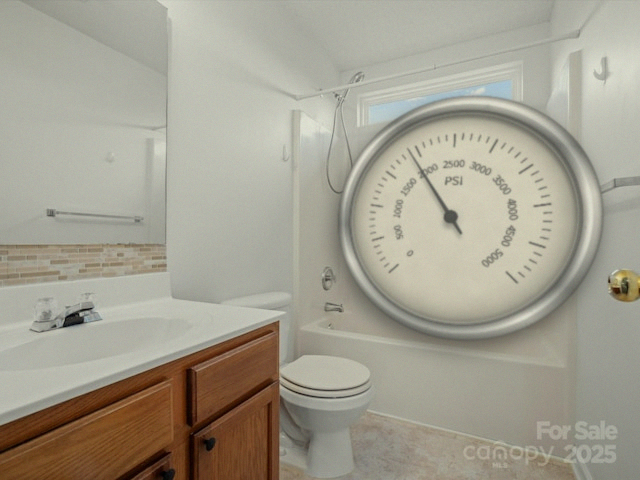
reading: 1900,psi
